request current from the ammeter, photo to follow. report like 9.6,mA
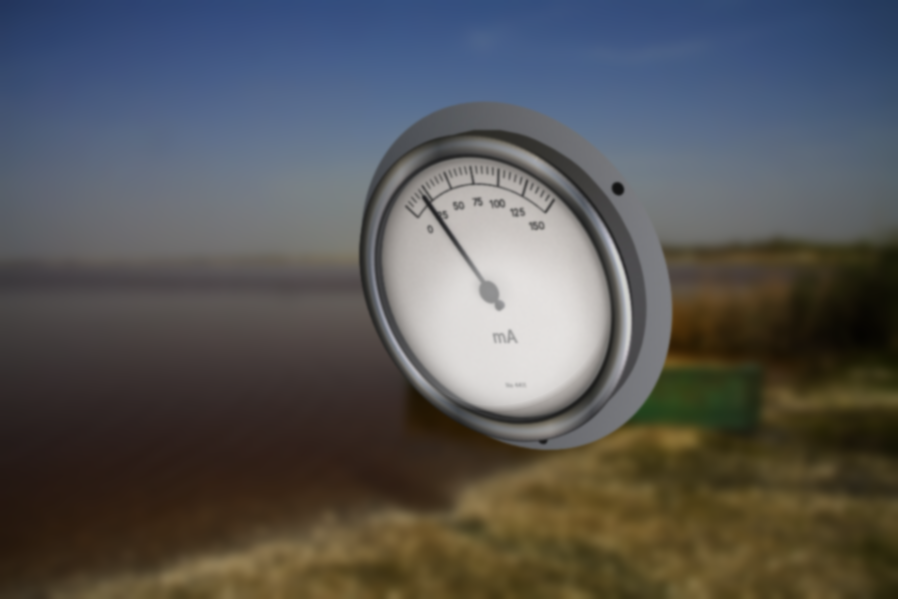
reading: 25,mA
